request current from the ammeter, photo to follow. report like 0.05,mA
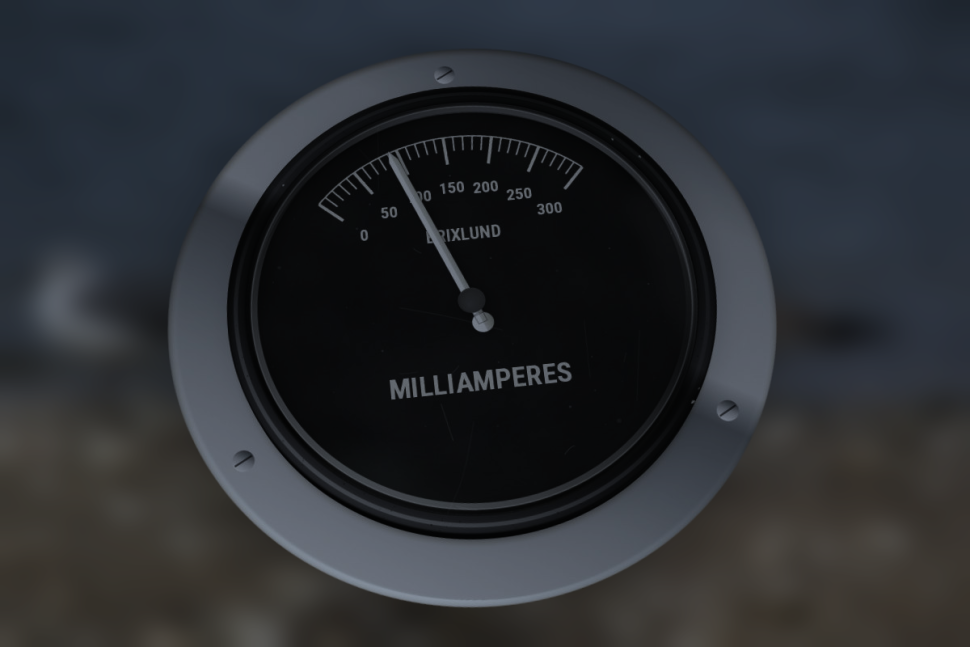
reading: 90,mA
